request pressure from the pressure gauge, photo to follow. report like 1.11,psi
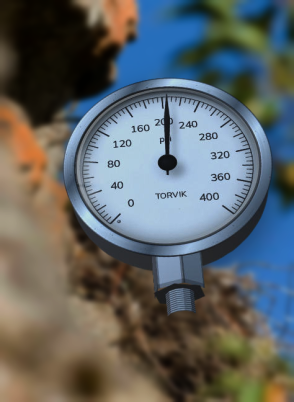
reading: 205,psi
